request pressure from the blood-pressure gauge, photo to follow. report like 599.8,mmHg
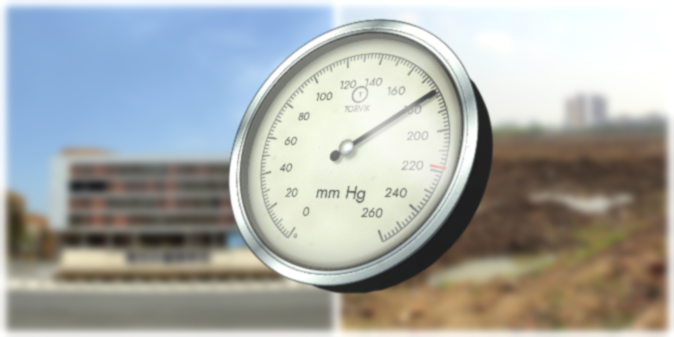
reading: 180,mmHg
